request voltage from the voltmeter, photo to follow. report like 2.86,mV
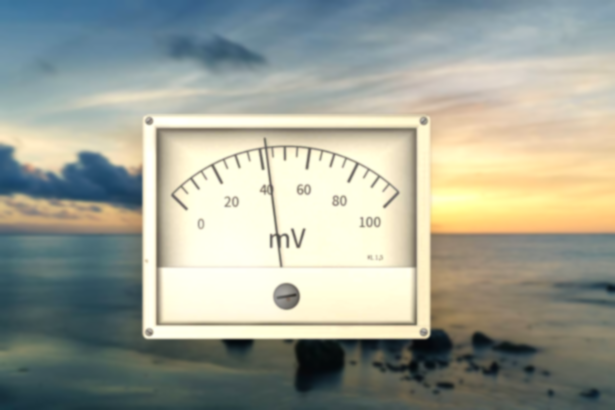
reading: 42.5,mV
